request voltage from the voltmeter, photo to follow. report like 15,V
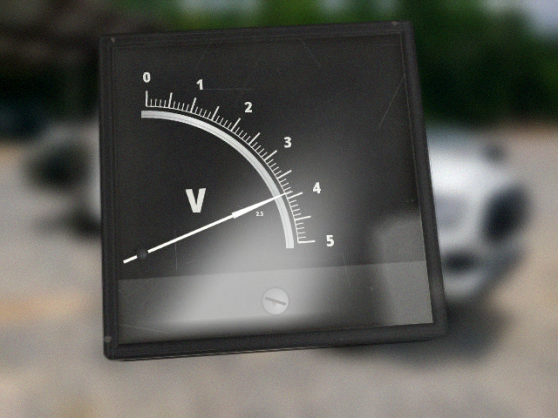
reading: 3.9,V
